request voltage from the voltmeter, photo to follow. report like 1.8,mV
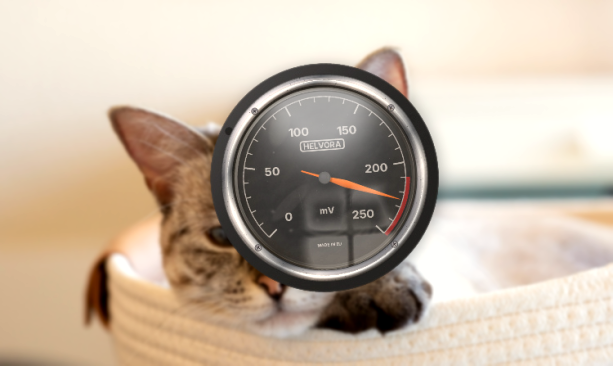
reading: 225,mV
